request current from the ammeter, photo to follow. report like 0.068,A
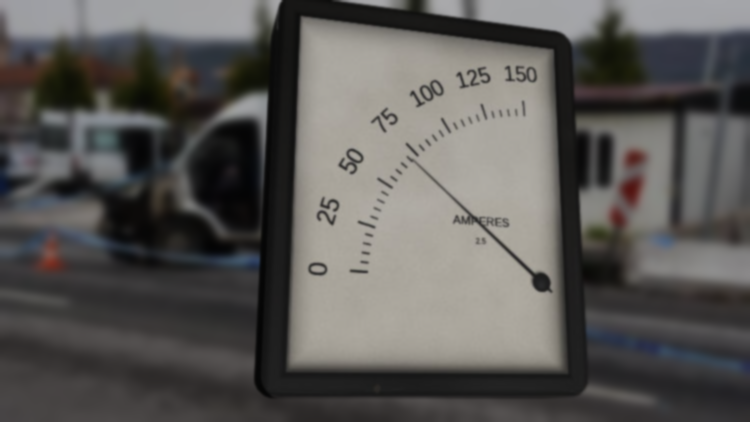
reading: 70,A
